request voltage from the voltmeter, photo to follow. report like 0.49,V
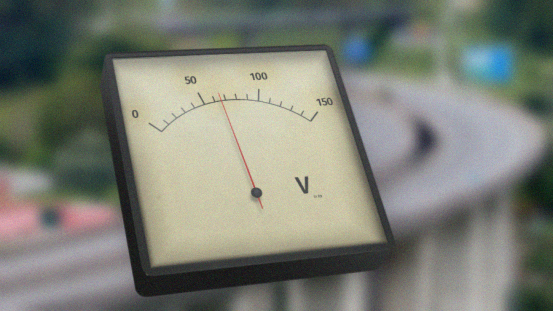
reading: 65,V
